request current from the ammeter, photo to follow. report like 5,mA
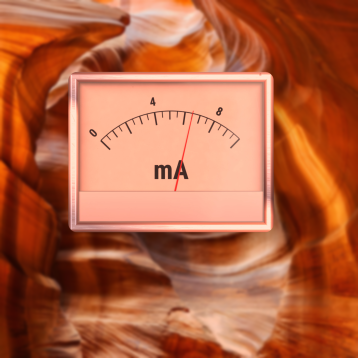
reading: 6.5,mA
